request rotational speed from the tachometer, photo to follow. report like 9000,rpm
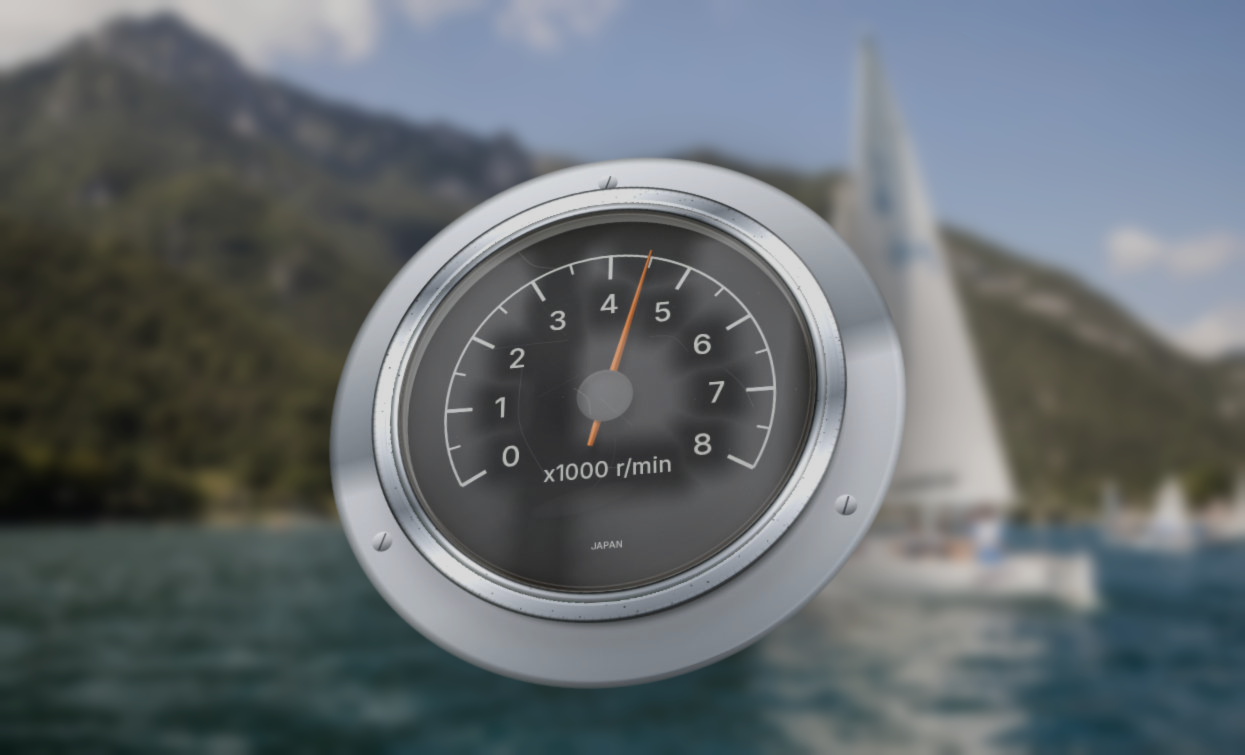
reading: 4500,rpm
